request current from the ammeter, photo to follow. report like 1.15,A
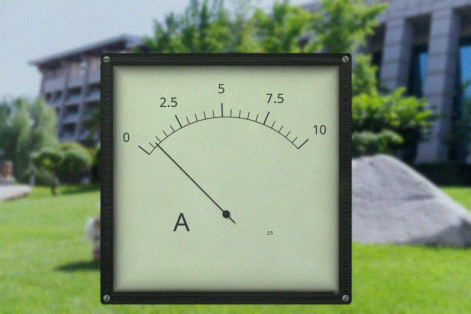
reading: 0.75,A
